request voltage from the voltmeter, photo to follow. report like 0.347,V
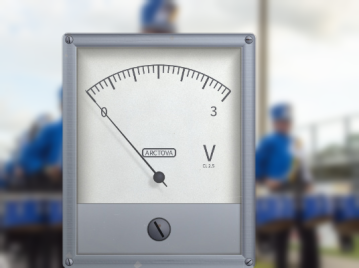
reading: 0,V
